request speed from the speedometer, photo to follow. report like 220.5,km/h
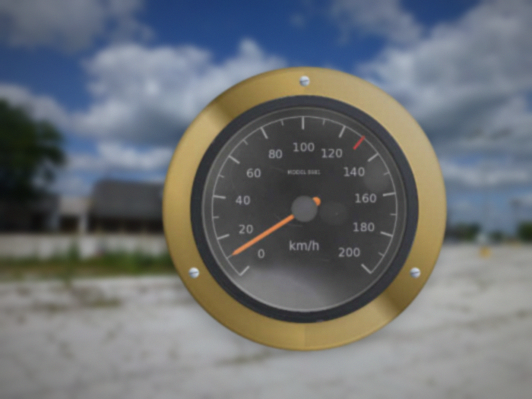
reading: 10,km/h
